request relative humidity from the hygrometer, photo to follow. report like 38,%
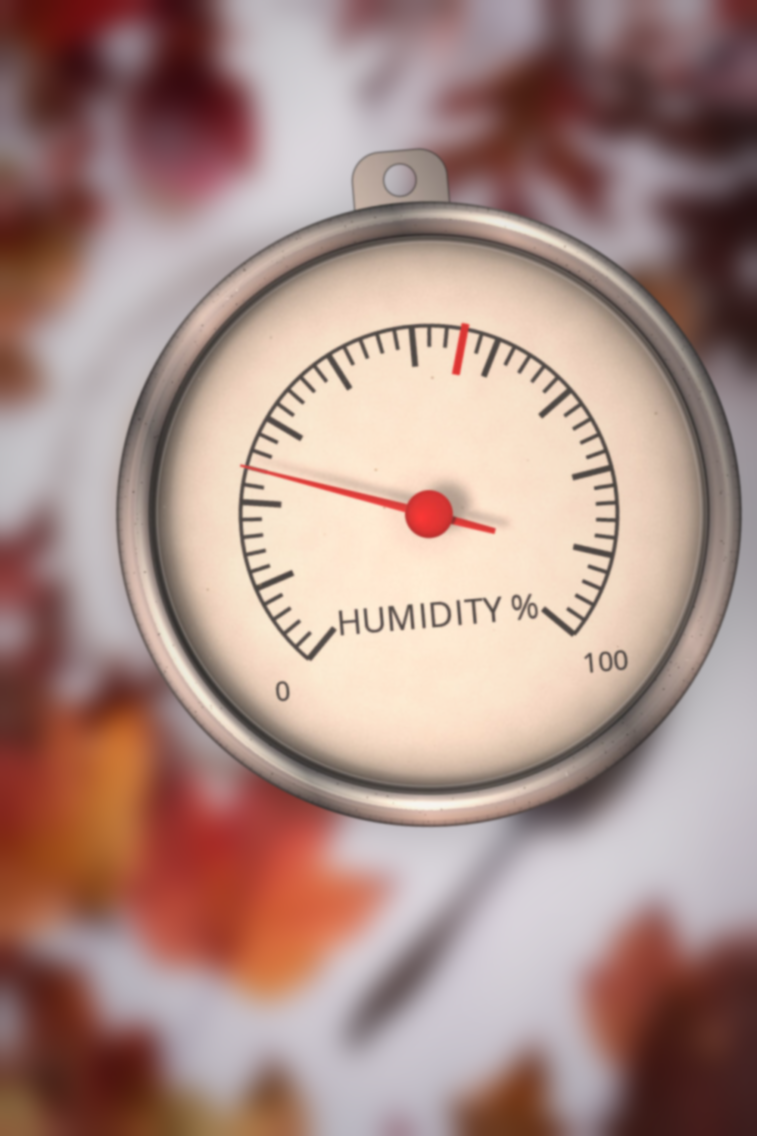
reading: 24,%
